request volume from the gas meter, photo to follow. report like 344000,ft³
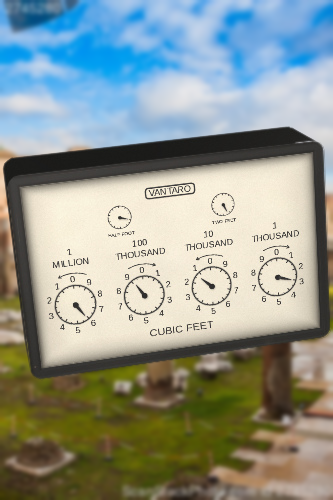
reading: 591300,ft³
